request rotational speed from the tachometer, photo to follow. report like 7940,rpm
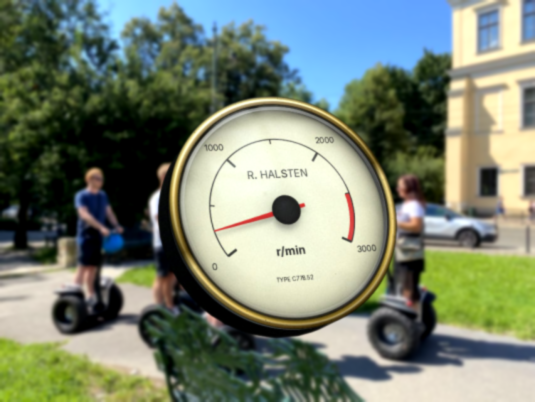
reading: 250,rpm
